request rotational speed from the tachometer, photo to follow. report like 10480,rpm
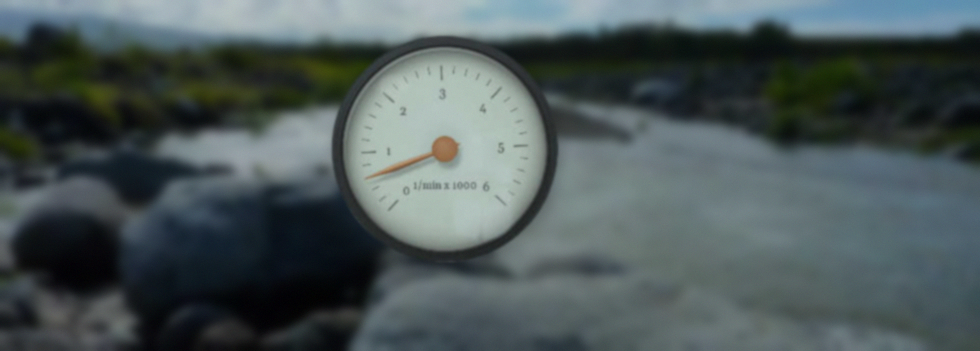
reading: 600,rpm
